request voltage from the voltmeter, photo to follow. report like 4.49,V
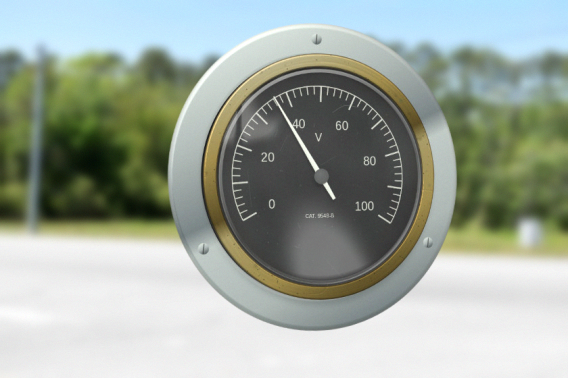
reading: 36,V
